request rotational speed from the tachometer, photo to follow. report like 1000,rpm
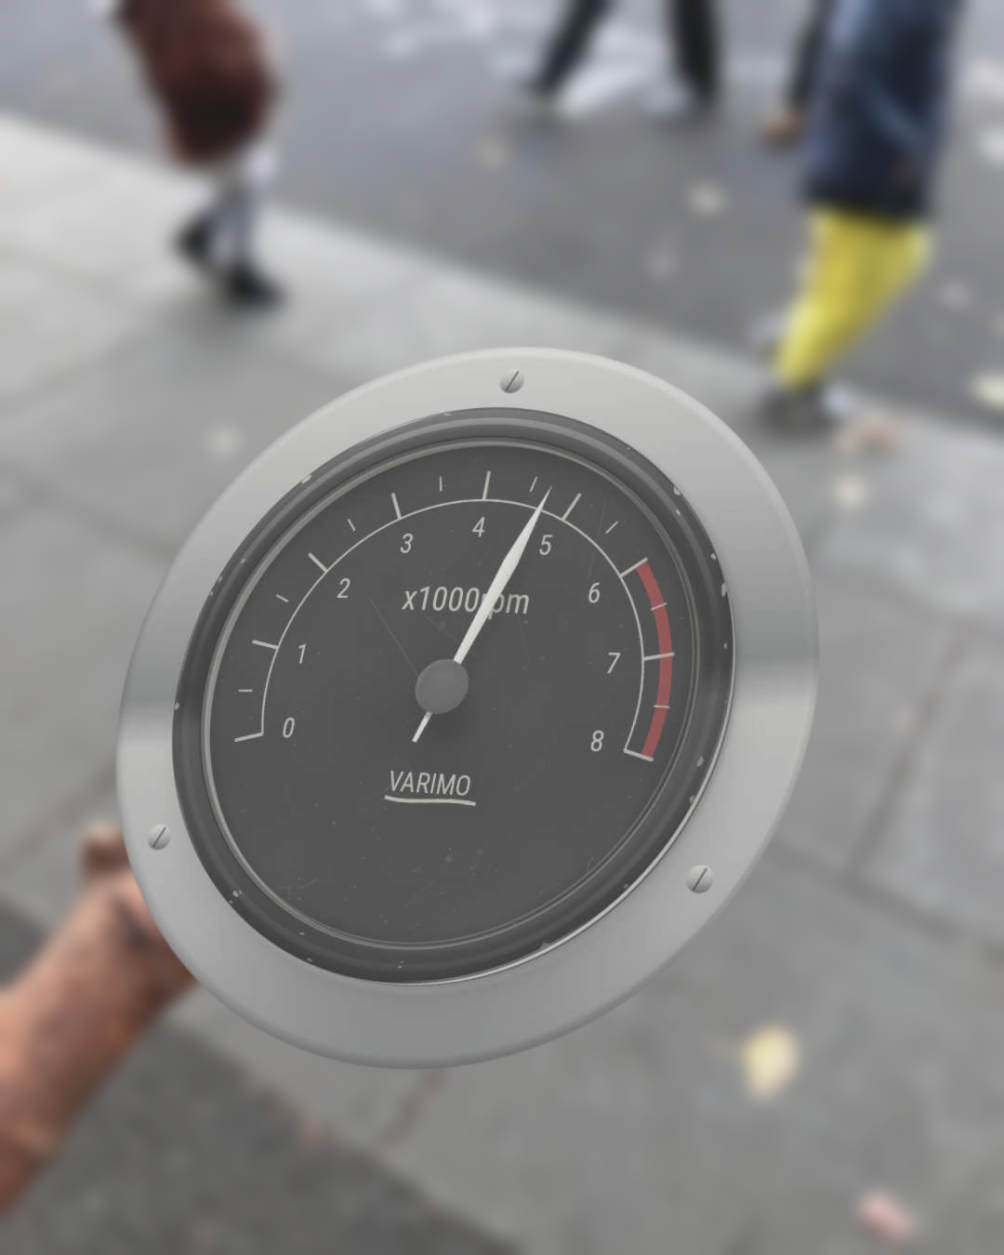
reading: 4750,rpm
